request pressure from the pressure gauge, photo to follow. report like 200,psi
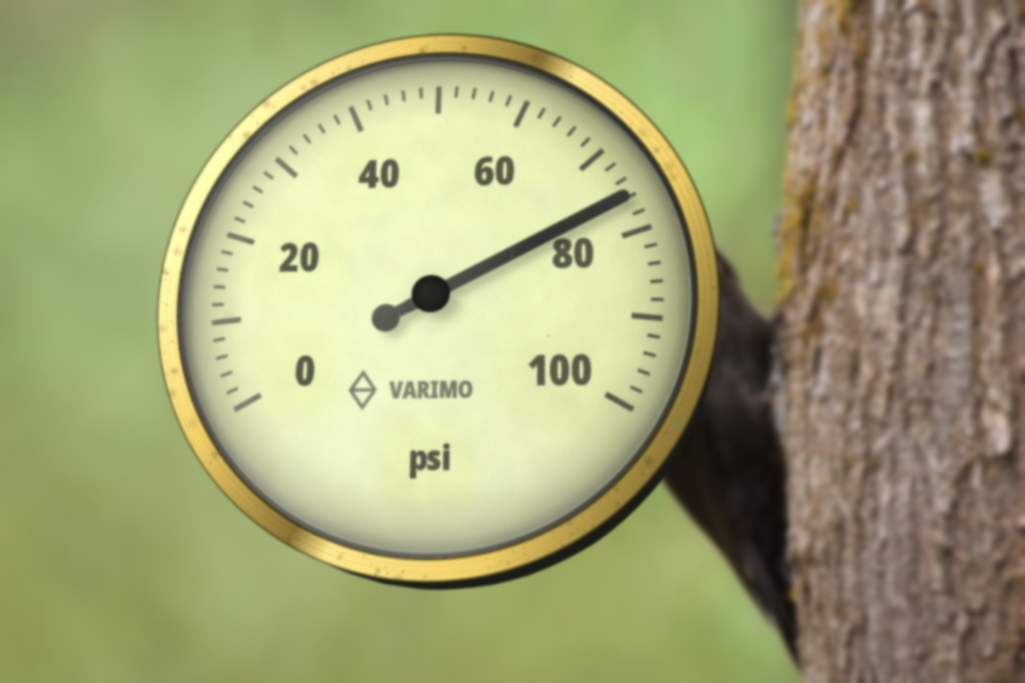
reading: 76,psi
